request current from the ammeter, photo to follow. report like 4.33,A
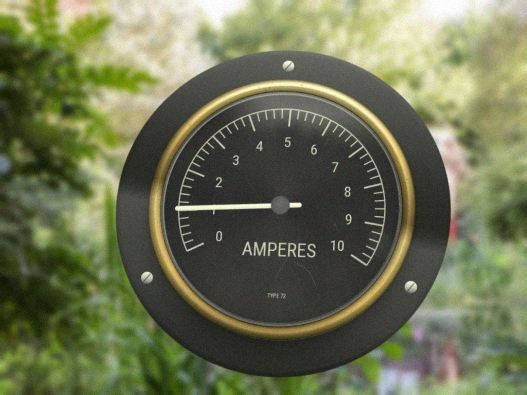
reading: 1,A
